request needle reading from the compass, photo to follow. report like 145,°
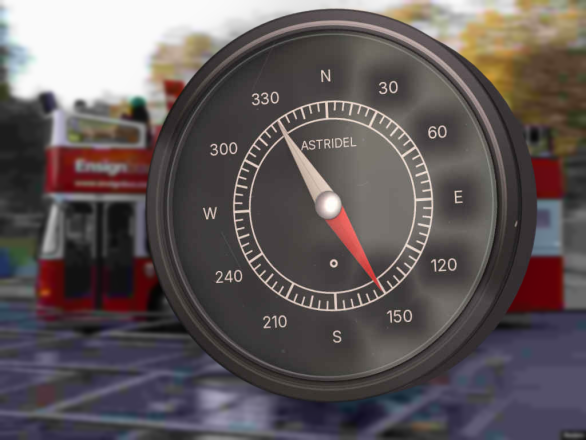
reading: 150,°
